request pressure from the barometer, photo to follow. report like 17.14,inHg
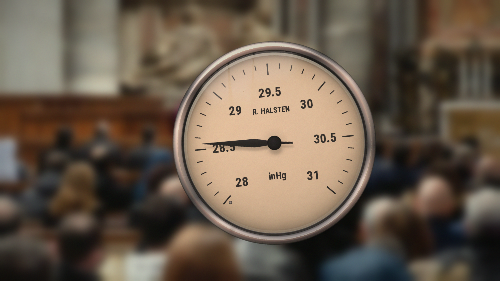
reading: 28.55,inHg
